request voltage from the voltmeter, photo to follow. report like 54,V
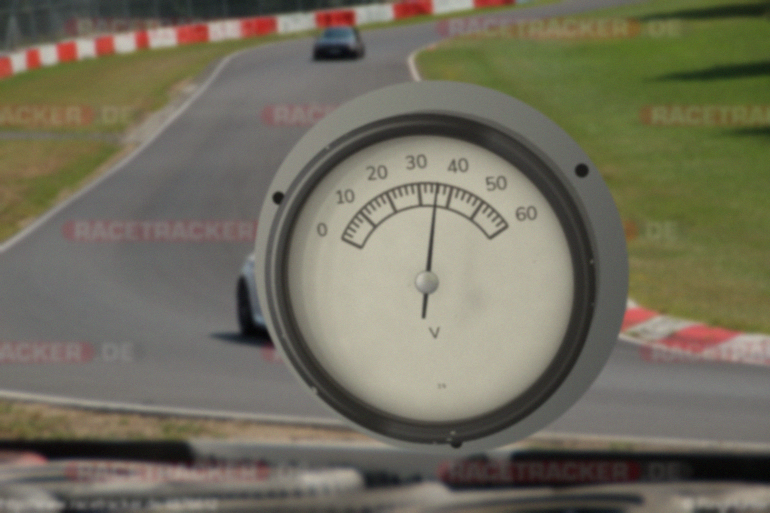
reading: 36,V
